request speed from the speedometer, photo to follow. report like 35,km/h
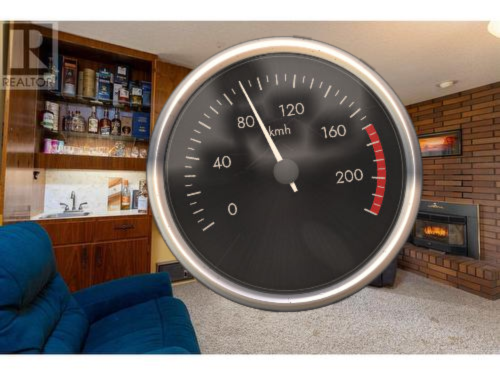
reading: 90,km/h
